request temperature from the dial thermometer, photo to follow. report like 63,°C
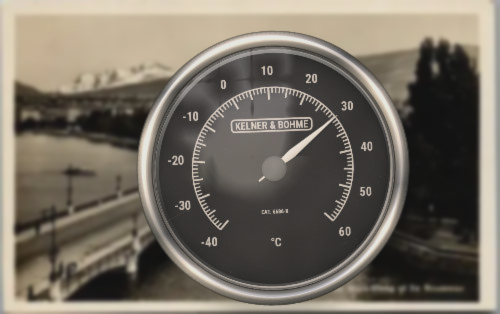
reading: 30,°C
